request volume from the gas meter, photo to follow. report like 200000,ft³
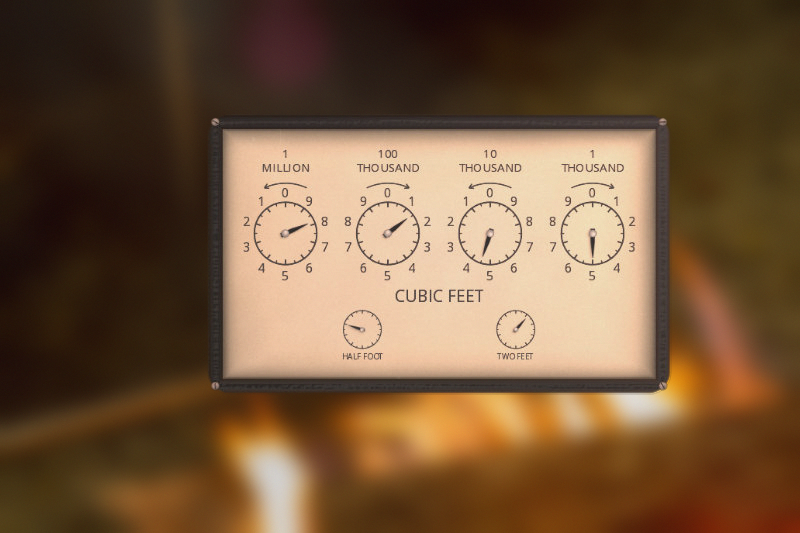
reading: 814500,ft³
